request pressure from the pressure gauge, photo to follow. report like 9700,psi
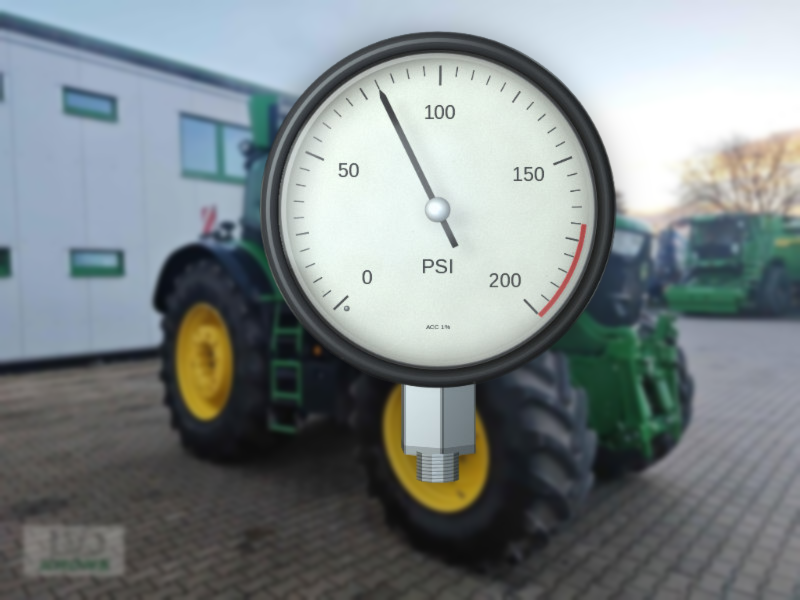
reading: 80,psi
